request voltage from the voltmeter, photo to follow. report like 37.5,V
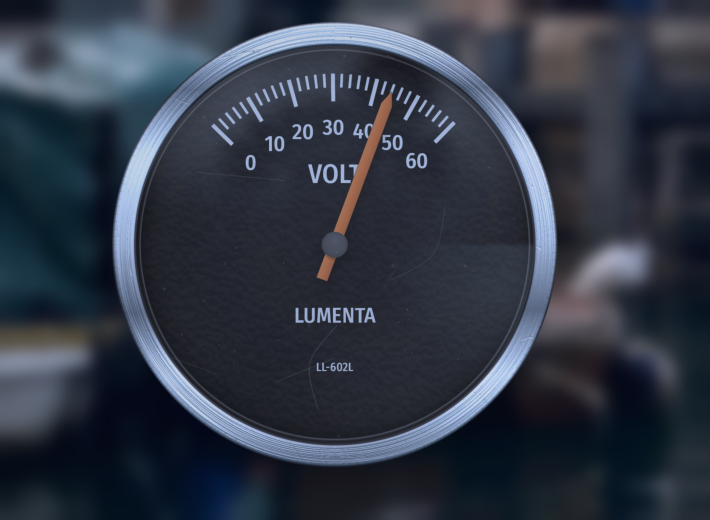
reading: 44,V
